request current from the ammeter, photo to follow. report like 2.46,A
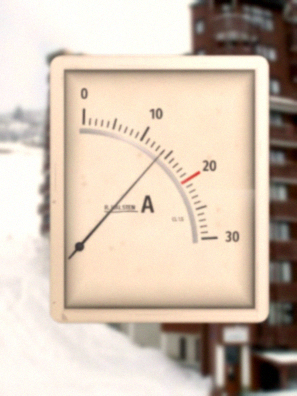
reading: 14,A
